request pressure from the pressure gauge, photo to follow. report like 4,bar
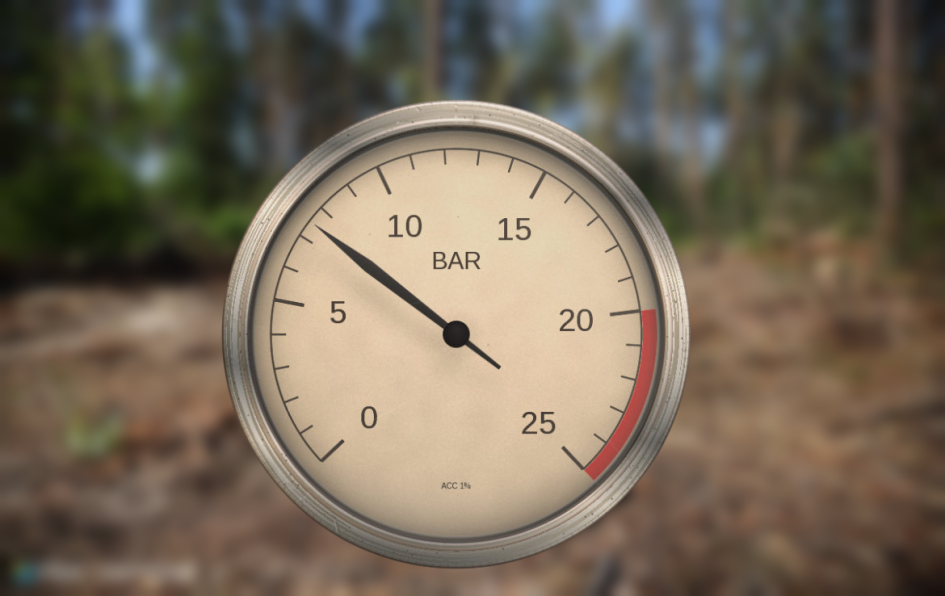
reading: 7.5,bar
